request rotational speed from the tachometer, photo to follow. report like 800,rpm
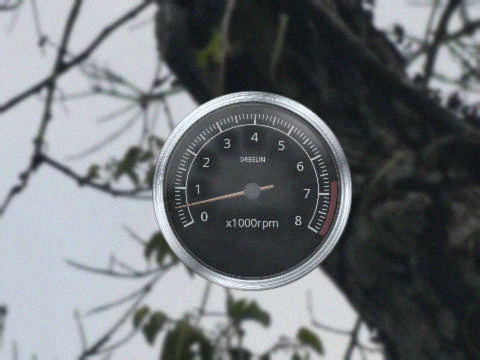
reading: 500,rpm
